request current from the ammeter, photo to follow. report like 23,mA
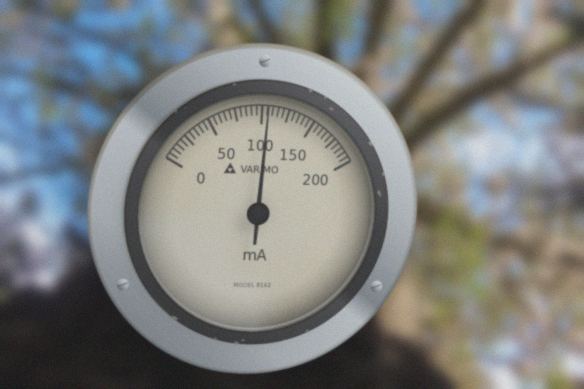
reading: 105,mA
